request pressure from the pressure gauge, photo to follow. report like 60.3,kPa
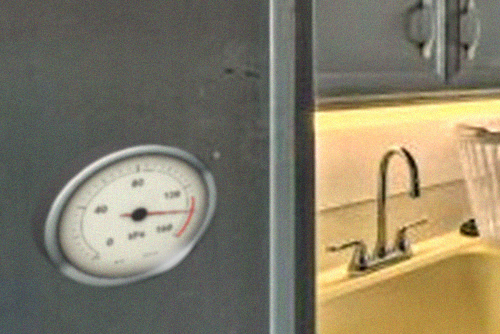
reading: 140,kPa
